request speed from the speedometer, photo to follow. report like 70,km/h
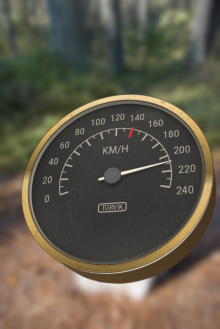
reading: 210,km/h
